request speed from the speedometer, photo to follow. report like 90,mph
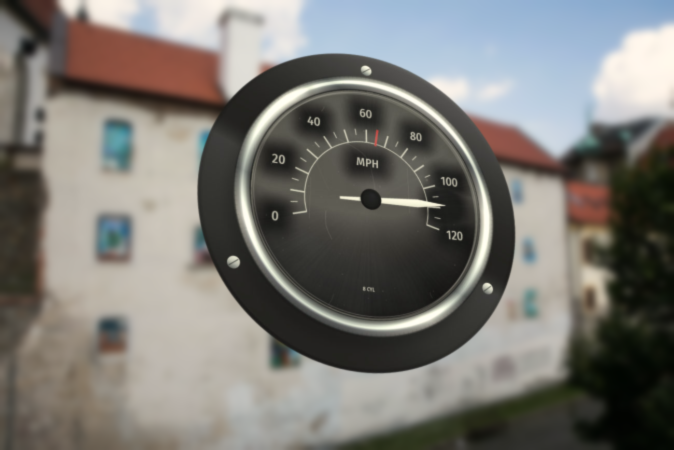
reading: 110,mph
